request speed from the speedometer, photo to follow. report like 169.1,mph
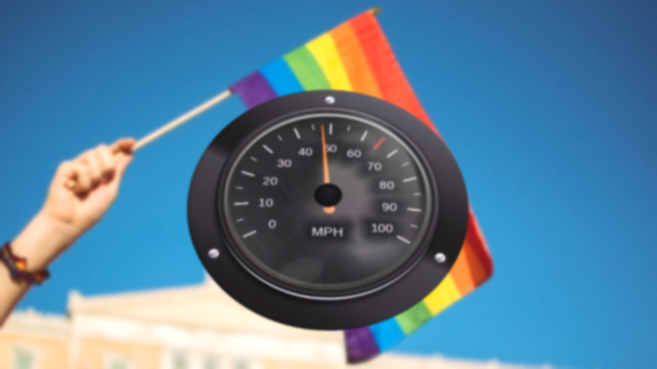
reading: 47.5,mph
